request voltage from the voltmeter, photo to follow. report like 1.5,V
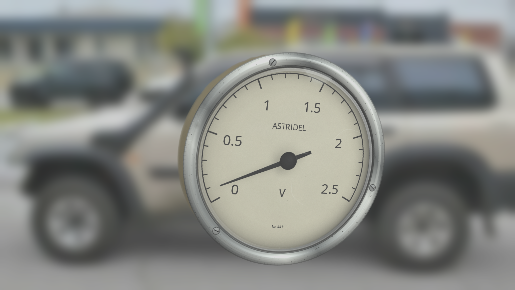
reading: 0.1,V
